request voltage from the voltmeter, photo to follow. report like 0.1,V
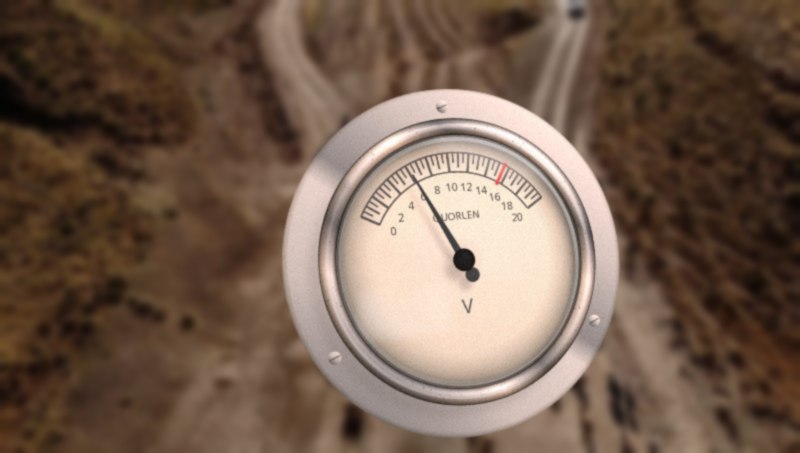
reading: 6,V
